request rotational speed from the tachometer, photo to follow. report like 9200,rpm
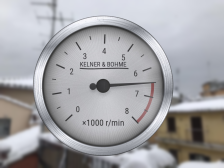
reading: 6500,rpm
